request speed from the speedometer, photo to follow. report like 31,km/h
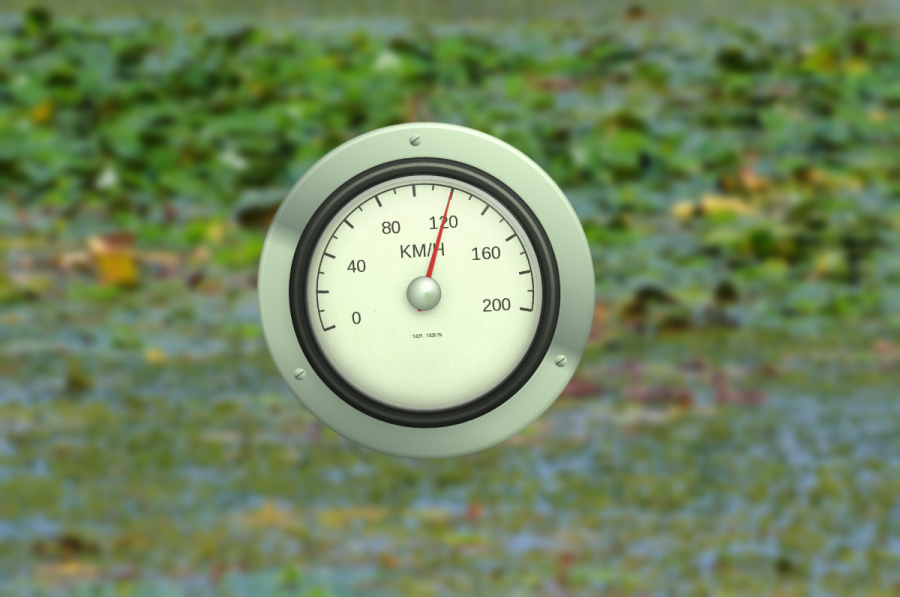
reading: 120,km/h
